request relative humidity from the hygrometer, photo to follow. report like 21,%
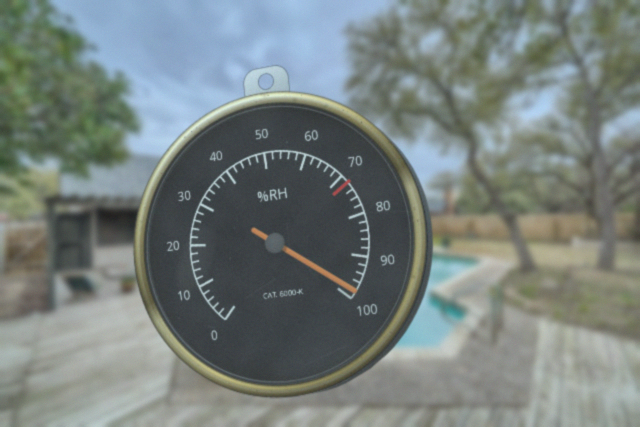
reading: 98,%
